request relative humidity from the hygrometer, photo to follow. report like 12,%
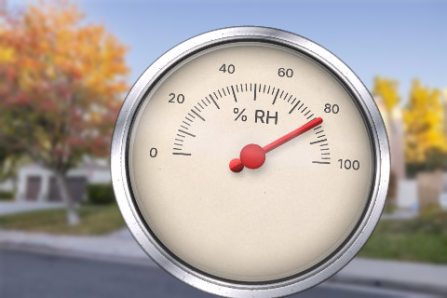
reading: 82,%
